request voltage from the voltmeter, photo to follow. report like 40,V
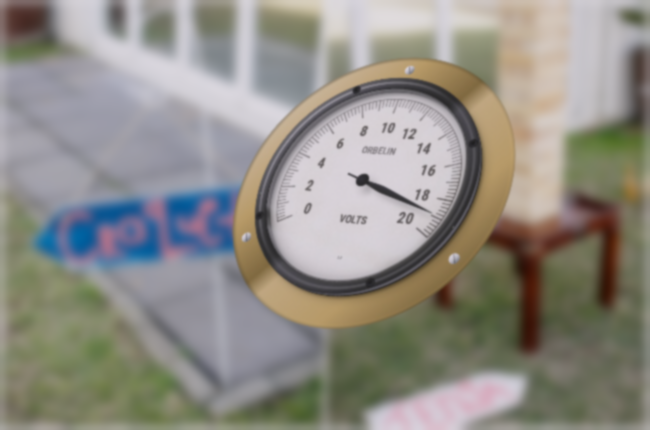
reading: 19,V
